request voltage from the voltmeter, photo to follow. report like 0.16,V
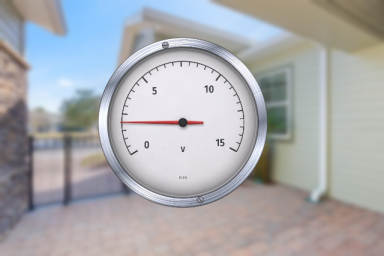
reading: 2,V
